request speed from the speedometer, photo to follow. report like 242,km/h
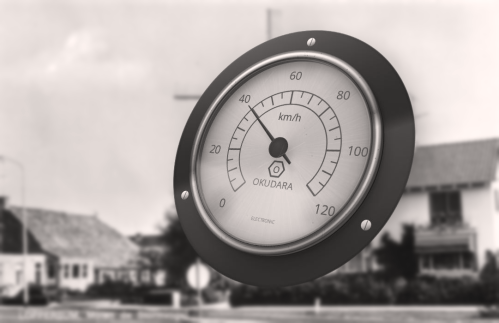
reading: 40,km/h
